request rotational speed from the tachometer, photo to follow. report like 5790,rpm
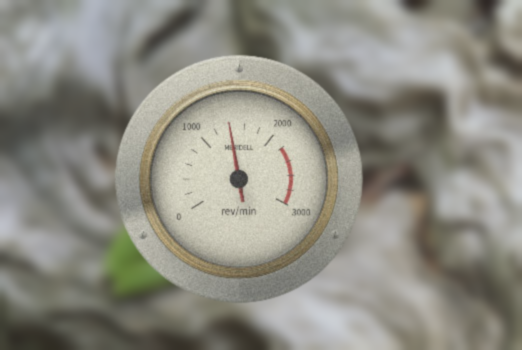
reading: 1400,rpm
